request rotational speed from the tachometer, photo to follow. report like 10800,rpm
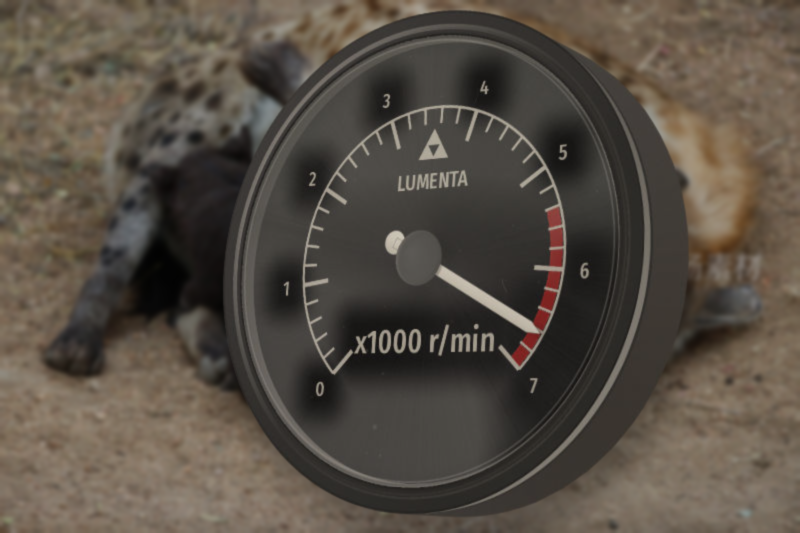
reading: 6600,rpm
